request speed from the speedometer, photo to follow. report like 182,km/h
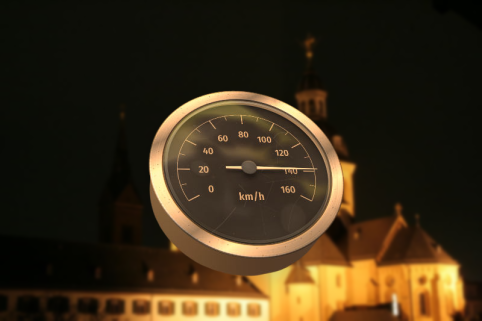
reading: 140,km/h
